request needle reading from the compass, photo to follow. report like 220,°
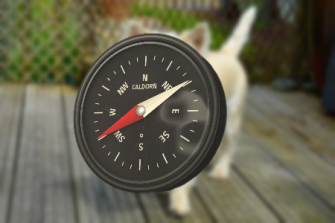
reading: 240,°
